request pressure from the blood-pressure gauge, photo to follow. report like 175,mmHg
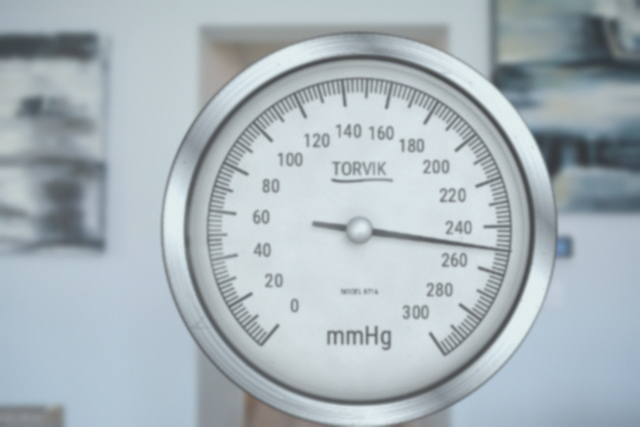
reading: 250,mmHg
